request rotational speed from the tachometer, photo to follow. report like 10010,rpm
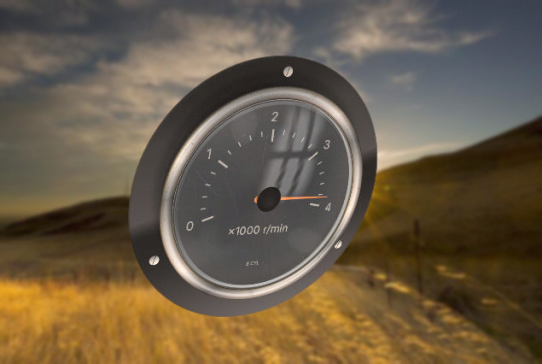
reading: 3800,rpm
